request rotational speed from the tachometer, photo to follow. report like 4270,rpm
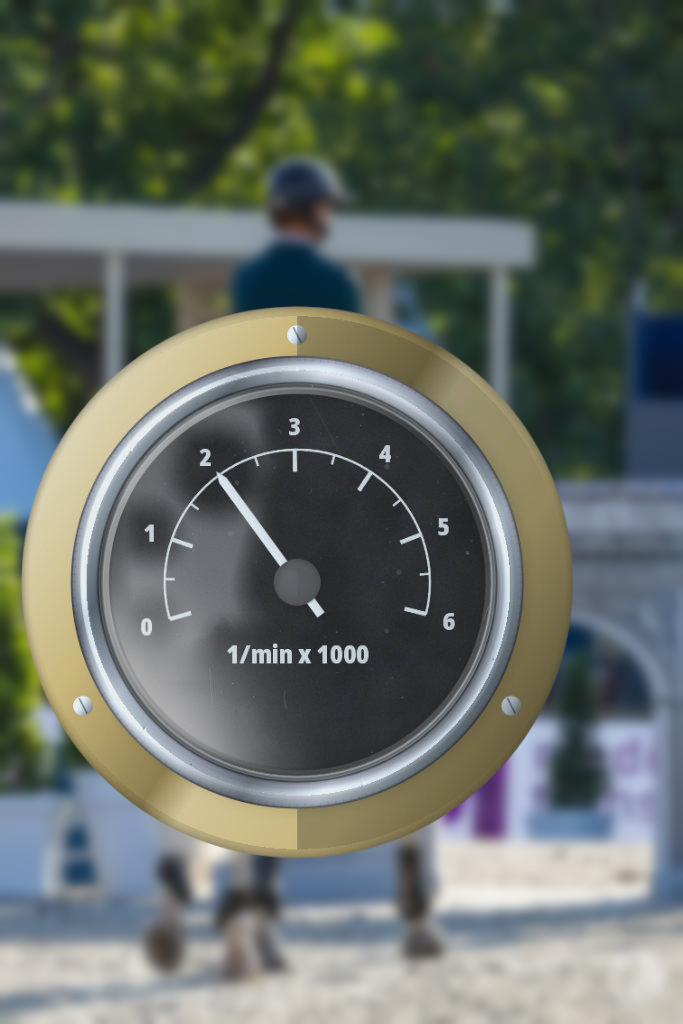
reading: 2000,rpm
